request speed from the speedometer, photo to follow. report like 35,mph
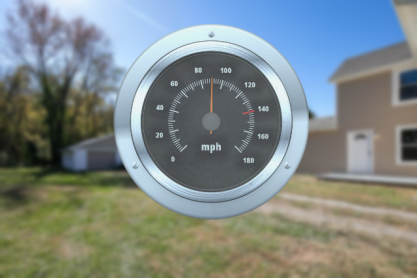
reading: 90,mph
